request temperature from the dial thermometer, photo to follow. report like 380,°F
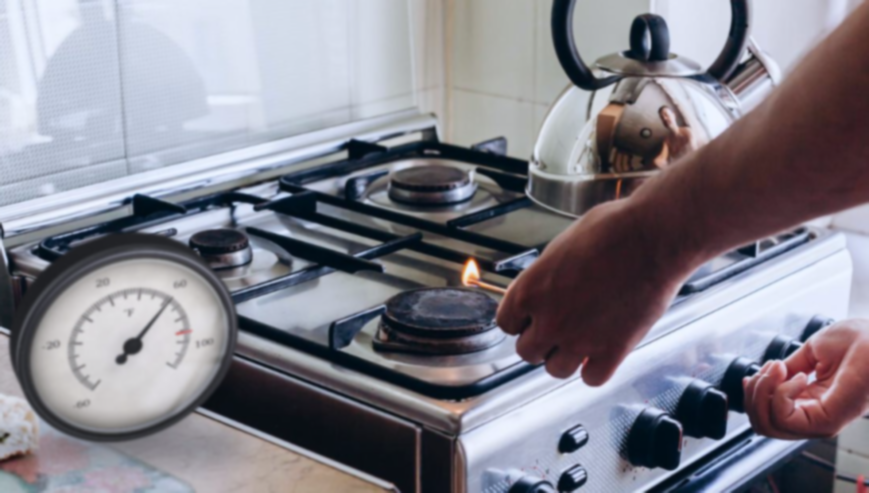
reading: 60,°F
